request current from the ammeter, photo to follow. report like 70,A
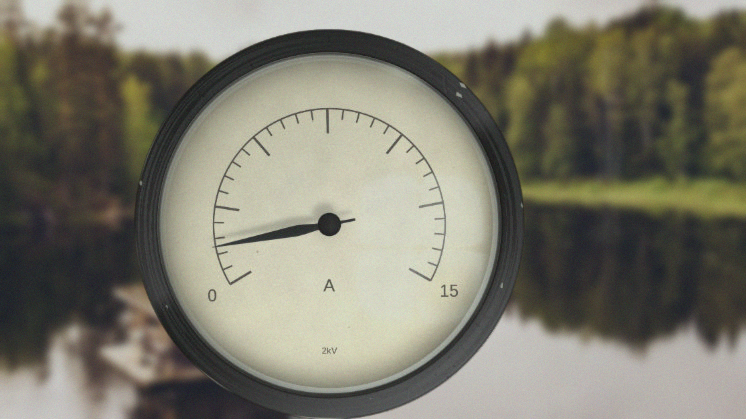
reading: 1.25,A
